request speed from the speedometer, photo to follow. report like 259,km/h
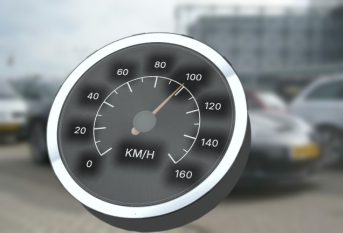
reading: 100,km/h
